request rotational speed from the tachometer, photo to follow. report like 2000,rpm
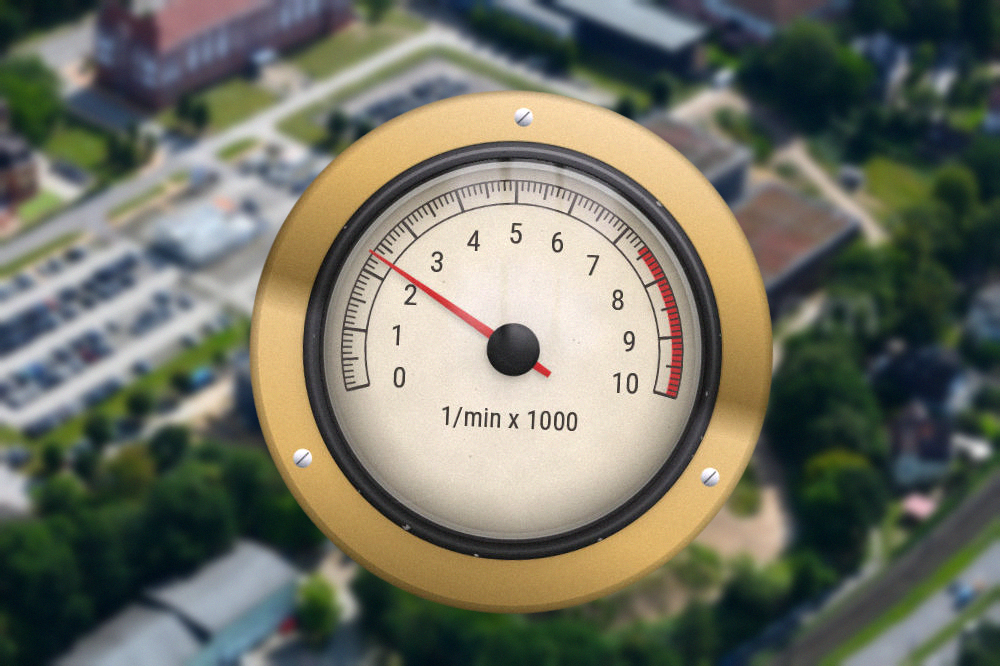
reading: 2300,rpm
